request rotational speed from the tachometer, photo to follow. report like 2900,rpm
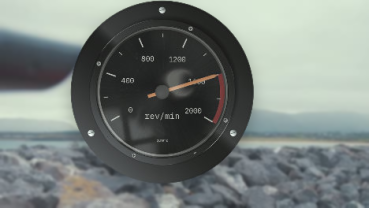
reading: 1600,rpm
